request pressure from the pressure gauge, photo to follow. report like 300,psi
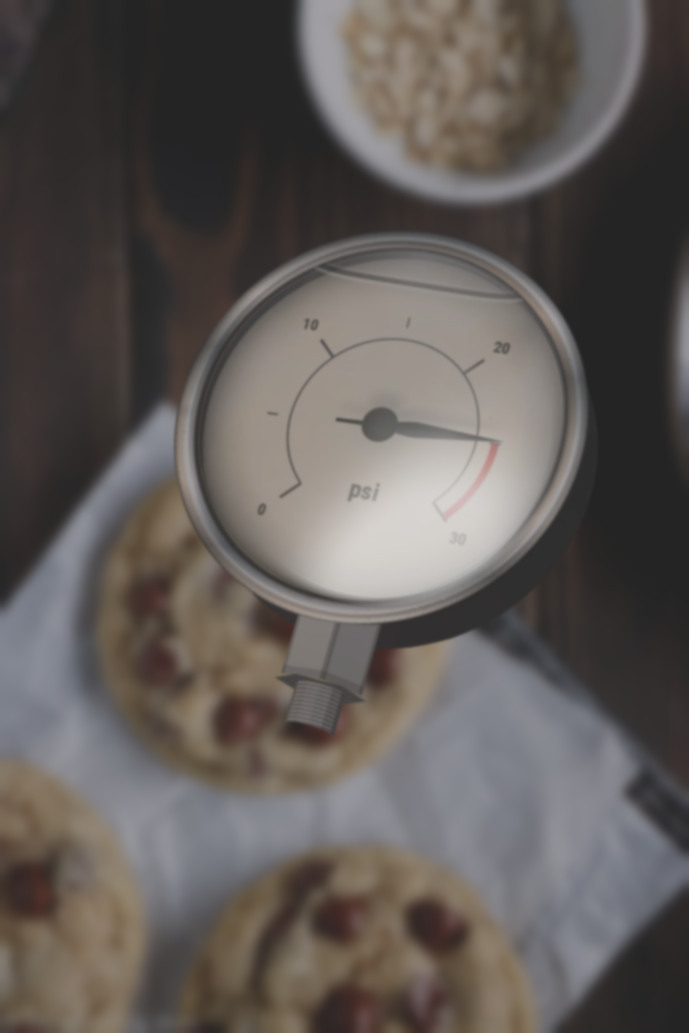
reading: 25,psi
